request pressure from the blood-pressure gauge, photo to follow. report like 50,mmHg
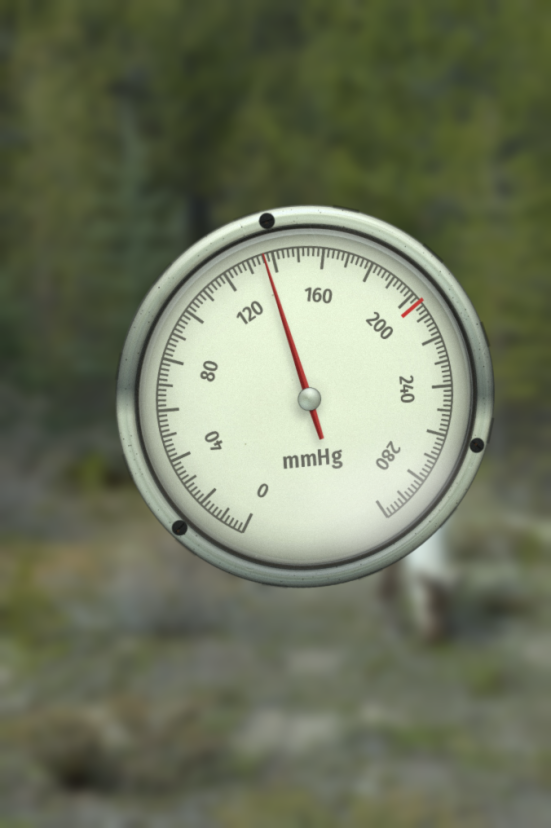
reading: 136,mmHg
